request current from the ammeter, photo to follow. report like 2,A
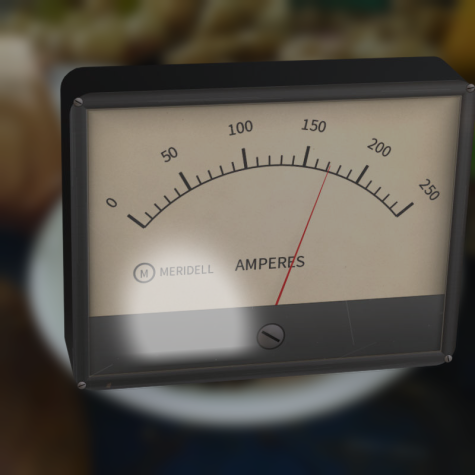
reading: 170,A
